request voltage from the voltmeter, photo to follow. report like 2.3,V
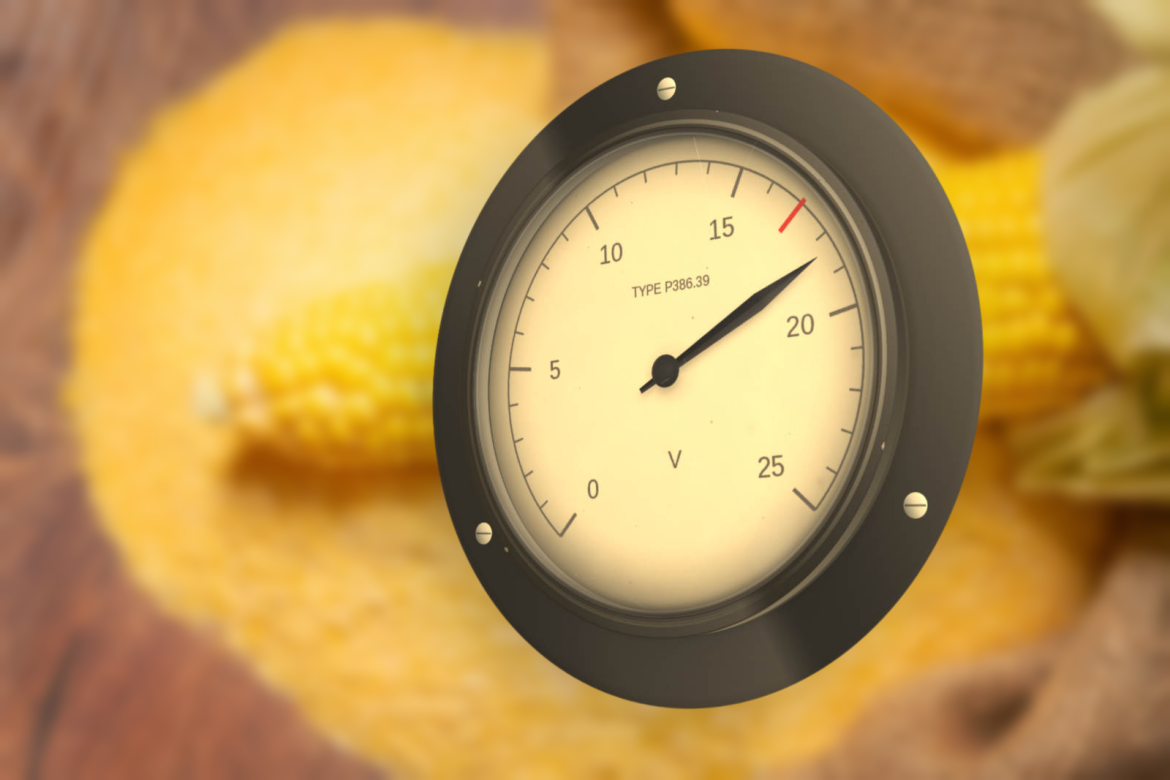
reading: 18.5,V
